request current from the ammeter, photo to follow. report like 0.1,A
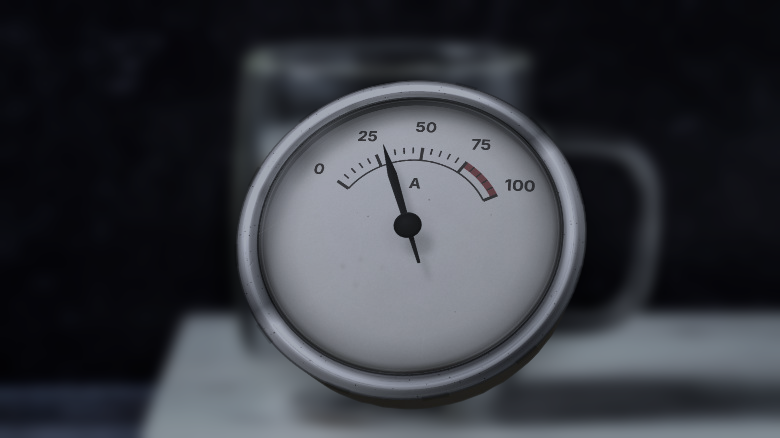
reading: 30,A
